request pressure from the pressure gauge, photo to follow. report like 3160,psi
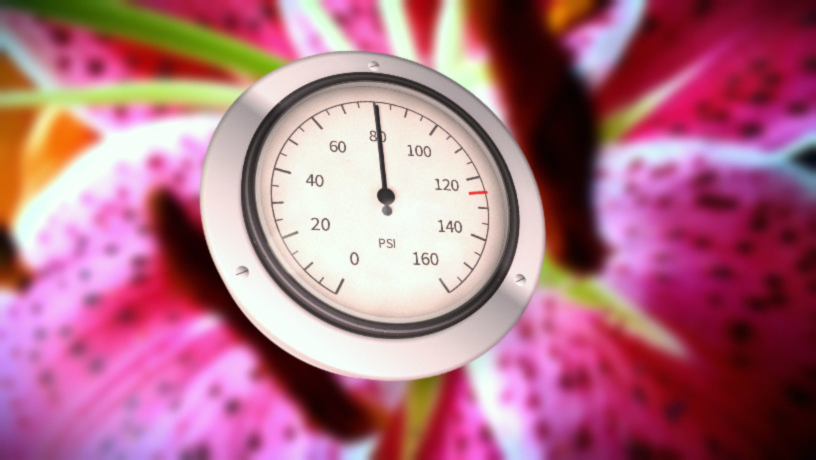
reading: 80,psi
